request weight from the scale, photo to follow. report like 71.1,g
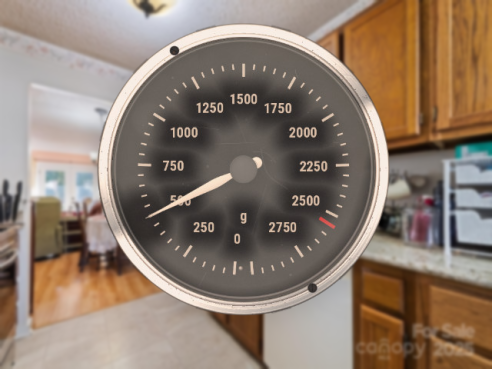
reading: 500,g
